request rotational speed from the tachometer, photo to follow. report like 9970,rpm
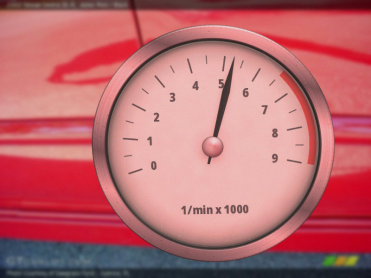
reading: 5250,rpm
